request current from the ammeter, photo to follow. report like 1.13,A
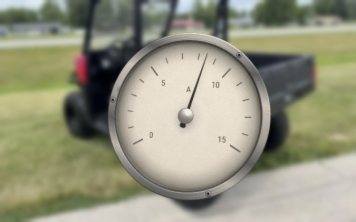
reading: 8.5,A
